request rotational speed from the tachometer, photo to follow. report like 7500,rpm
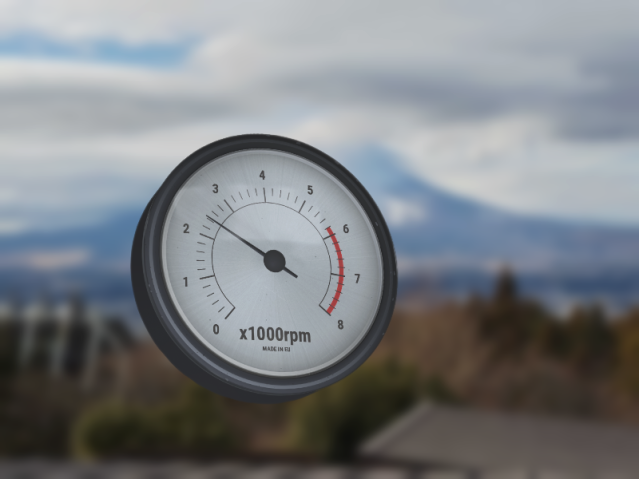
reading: 2400,rpm
